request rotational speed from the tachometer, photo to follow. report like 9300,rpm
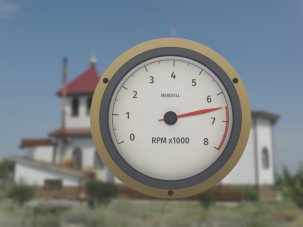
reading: 6500,rpm
